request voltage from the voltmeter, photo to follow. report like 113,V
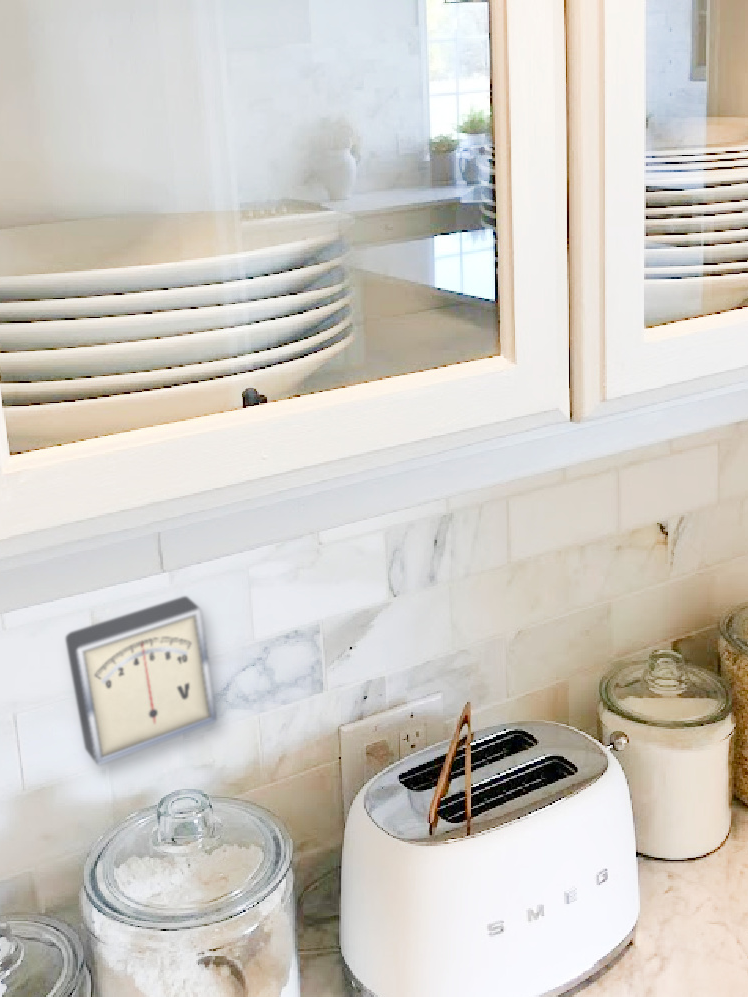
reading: 5,V
